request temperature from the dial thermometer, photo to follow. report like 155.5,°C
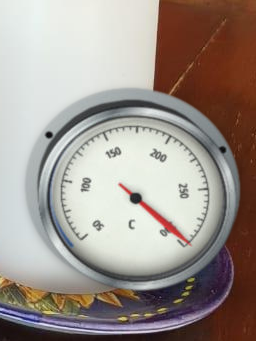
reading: 295,°C
